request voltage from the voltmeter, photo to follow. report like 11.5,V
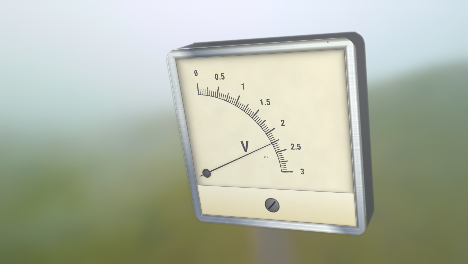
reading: 2.25,V
